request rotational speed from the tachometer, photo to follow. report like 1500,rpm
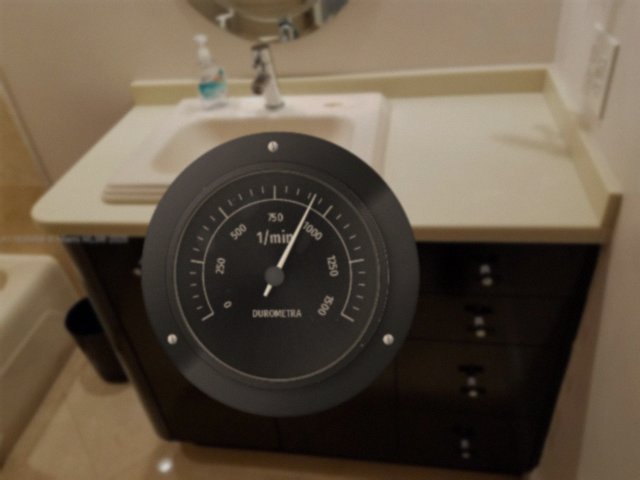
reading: 925,rpm
